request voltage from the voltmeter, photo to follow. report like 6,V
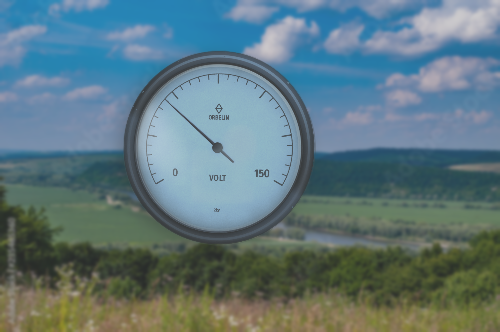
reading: 45,V
